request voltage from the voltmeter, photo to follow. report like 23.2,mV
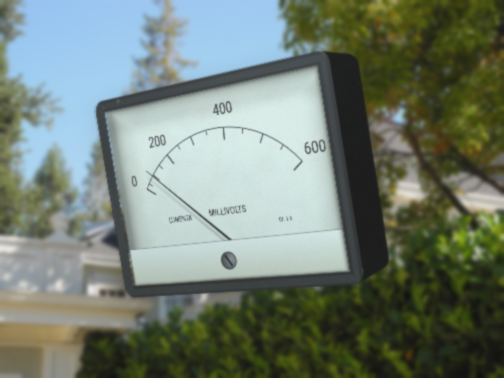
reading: 100,mV
